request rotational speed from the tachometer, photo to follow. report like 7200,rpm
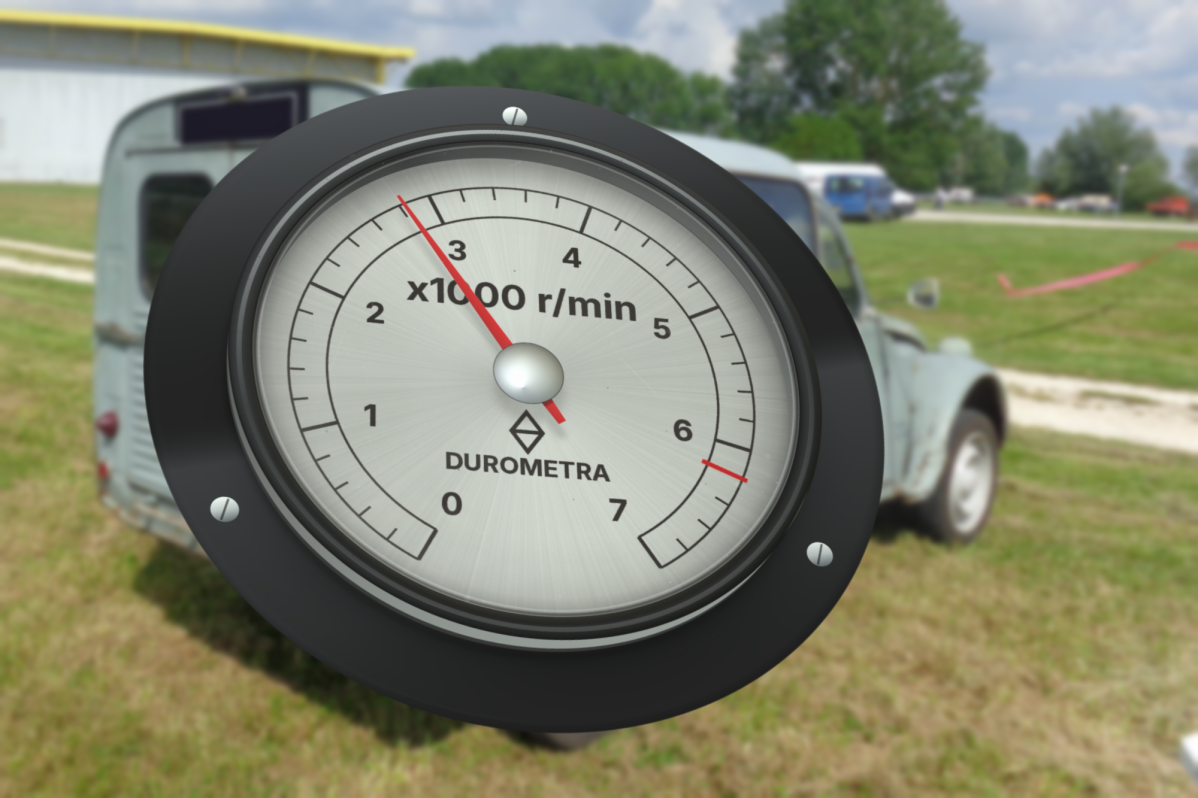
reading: 2800,rpm
